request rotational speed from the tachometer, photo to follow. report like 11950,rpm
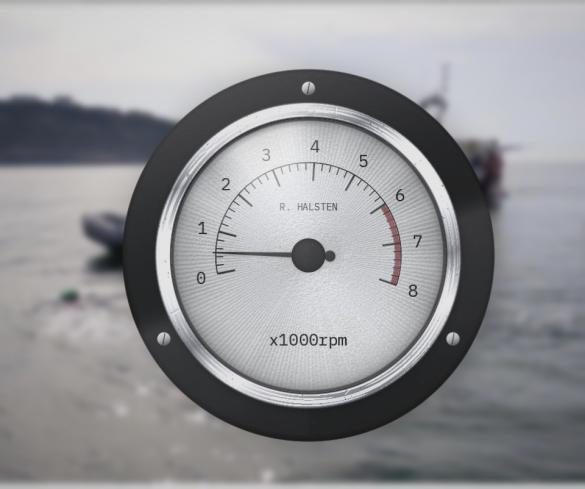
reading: 500,rpm
